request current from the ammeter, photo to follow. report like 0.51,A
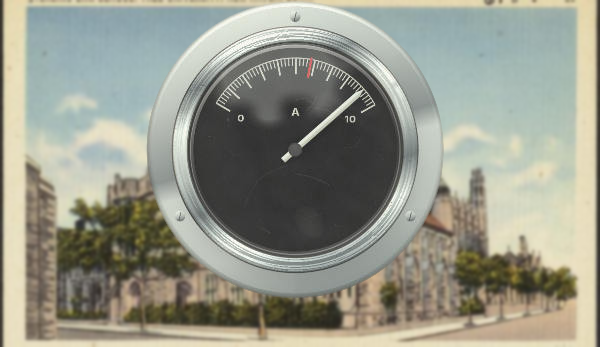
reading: 9,A
